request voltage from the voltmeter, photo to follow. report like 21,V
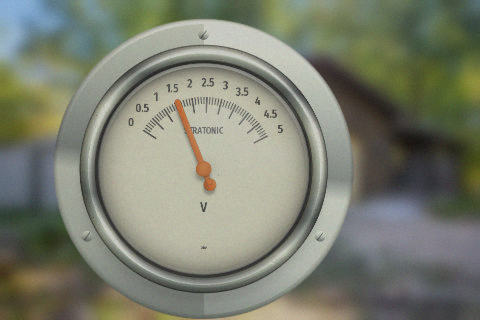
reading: 1.5,V
